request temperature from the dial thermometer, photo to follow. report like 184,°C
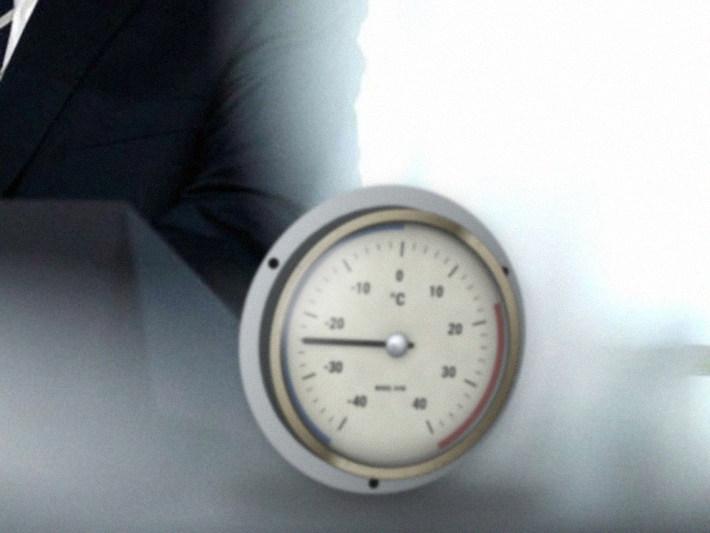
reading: -24,°C
